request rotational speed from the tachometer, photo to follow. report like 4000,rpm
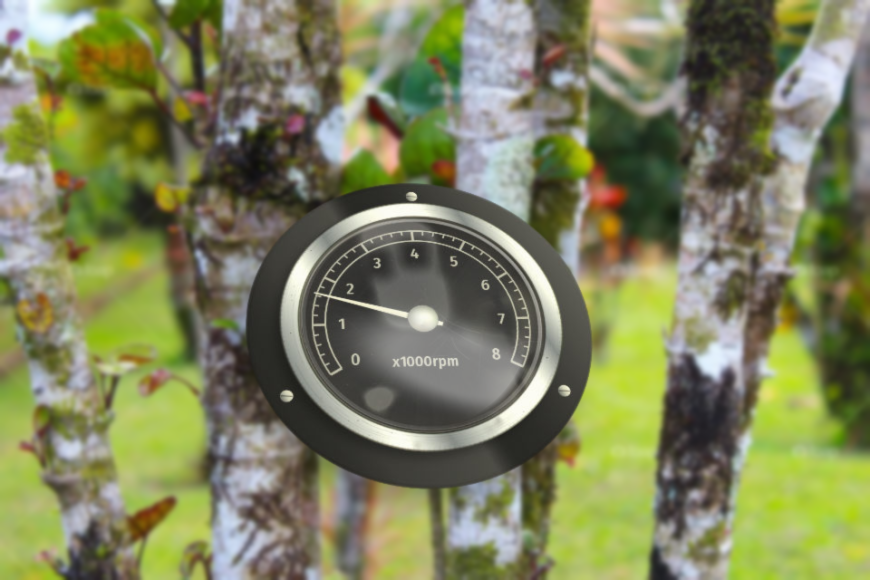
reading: 1600,rpm
